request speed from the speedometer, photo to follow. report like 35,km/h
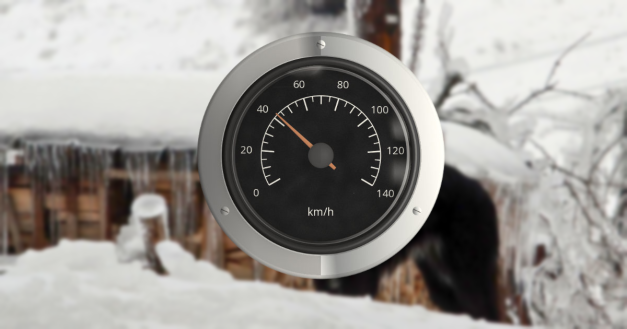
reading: 42.5,km/h
